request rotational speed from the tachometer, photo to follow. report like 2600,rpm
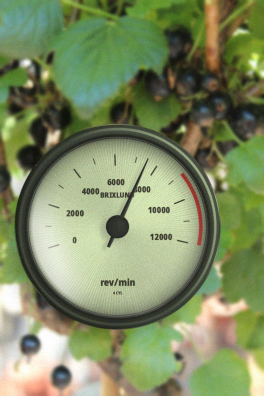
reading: 7500,rpm
